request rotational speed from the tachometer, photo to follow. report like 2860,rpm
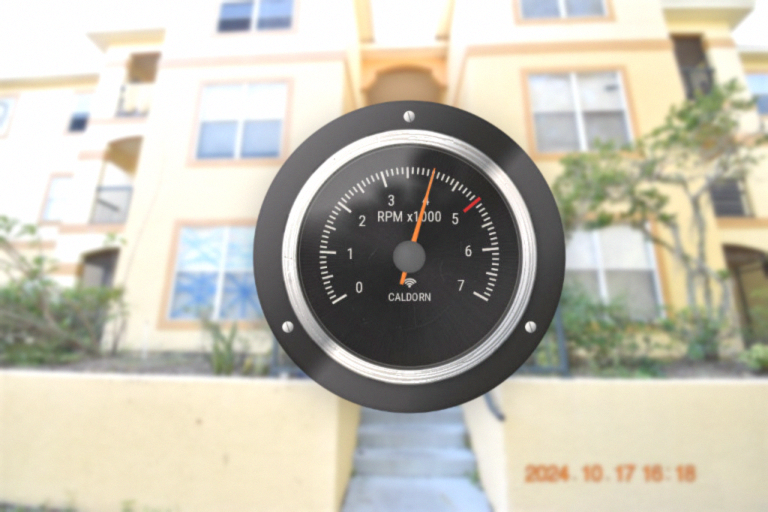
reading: 4000,rpm
